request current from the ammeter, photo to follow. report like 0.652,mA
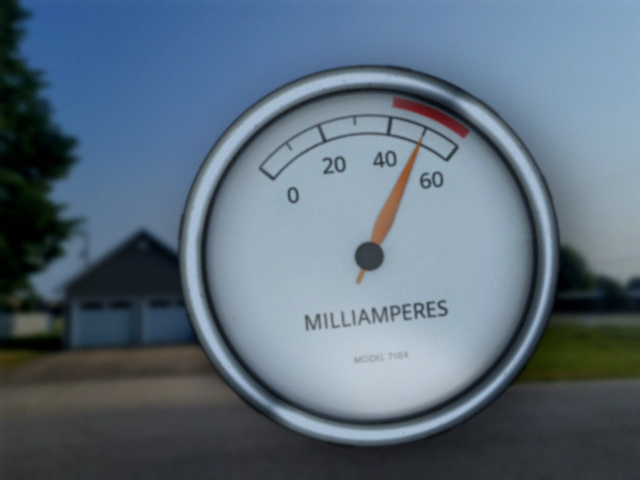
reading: 50,mA
